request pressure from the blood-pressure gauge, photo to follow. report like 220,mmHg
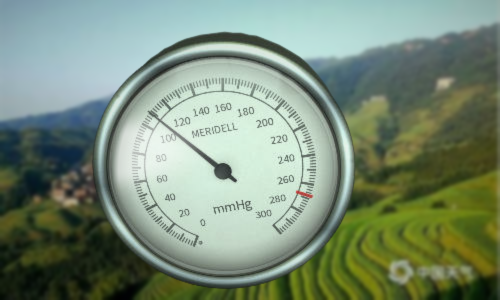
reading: 110,mmHg
